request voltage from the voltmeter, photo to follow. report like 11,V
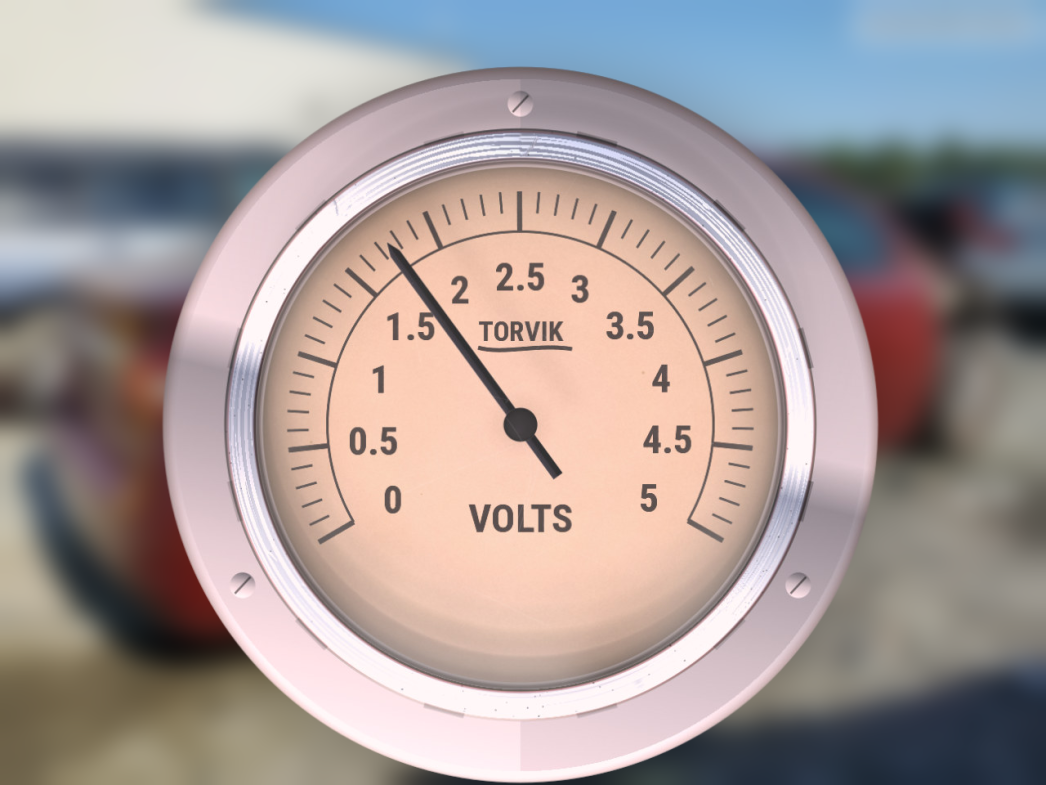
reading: 1.75,V
